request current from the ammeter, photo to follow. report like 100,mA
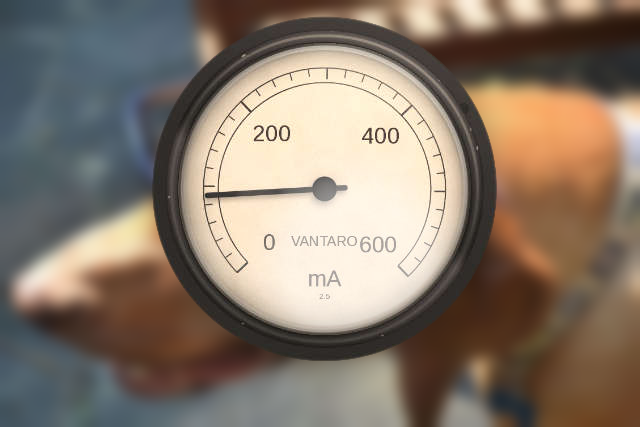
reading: 90,mA
